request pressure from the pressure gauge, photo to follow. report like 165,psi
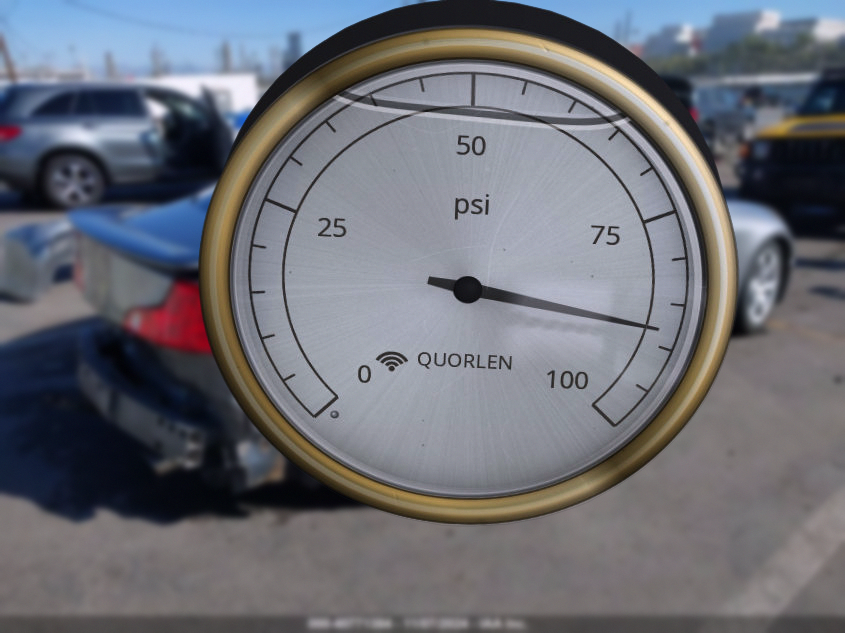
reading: 87.5,psi
